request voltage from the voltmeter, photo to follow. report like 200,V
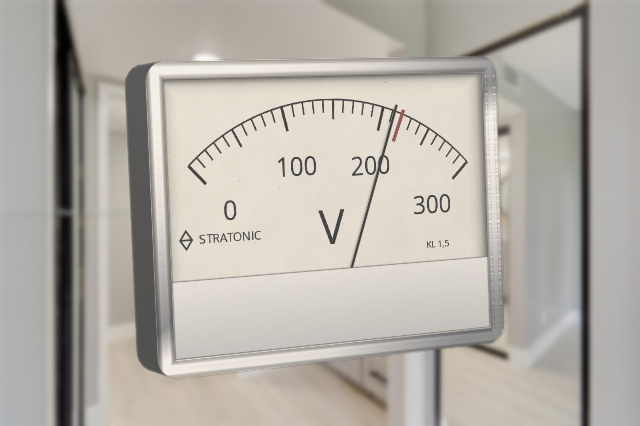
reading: 210,V
